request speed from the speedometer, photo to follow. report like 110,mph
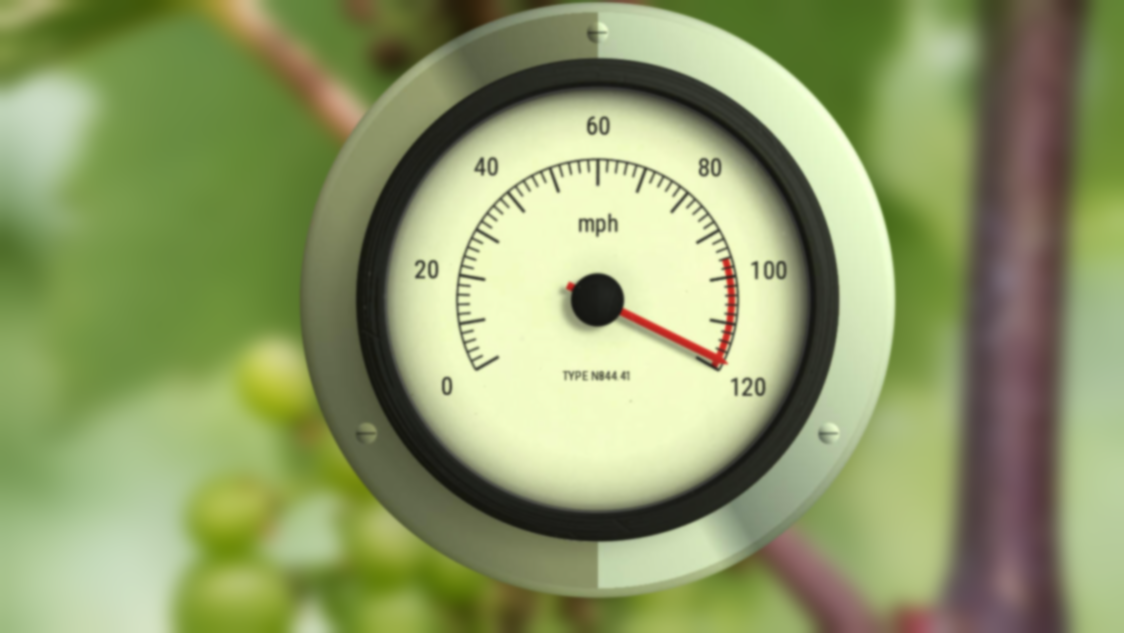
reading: 118,mph
